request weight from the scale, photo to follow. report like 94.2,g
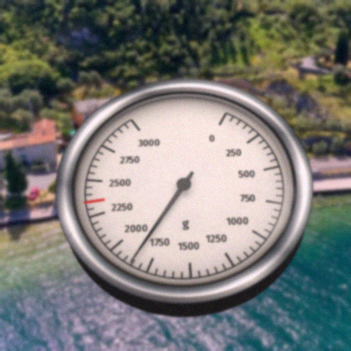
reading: 1850,g
